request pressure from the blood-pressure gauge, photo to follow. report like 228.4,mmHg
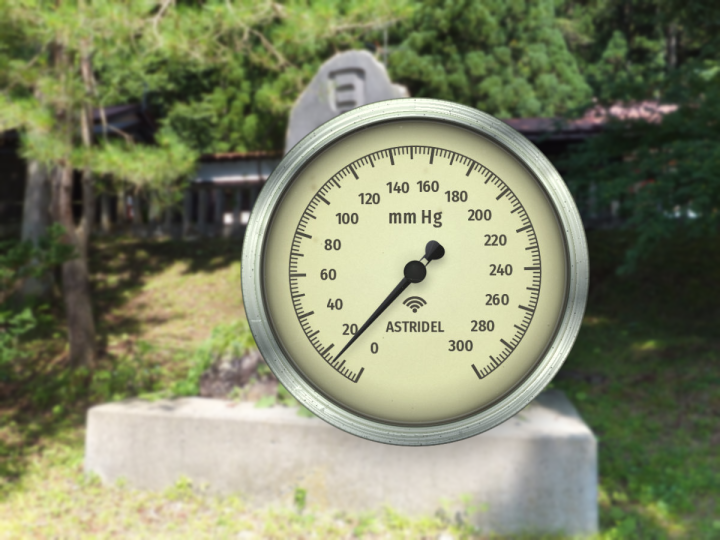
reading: 14,mmHg
